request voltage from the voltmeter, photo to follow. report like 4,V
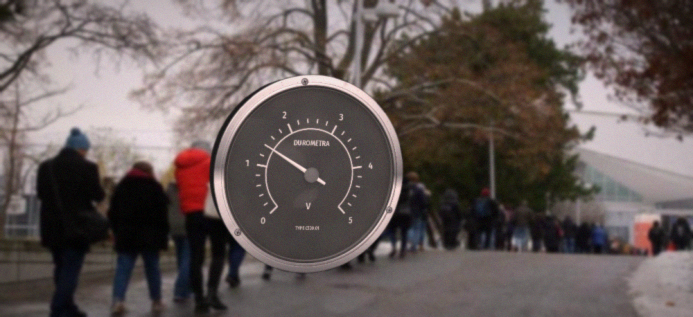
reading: 1.4,V
